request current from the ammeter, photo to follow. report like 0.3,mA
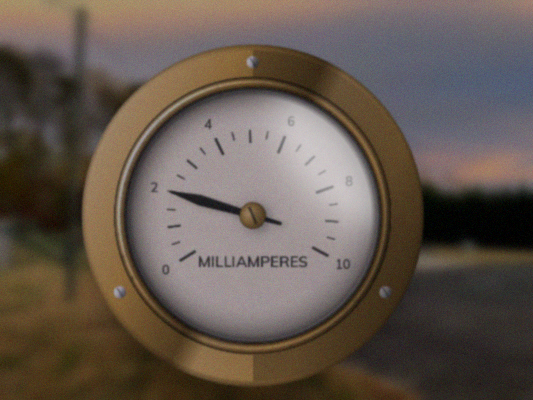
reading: 2,mA
